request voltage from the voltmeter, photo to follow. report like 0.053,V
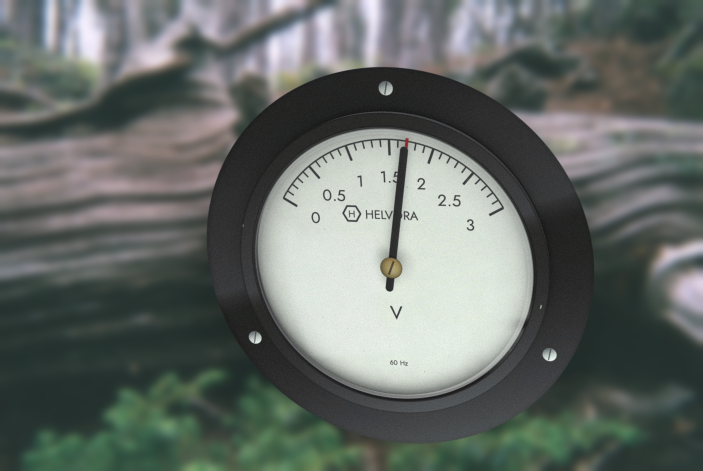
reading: 1.7,V
